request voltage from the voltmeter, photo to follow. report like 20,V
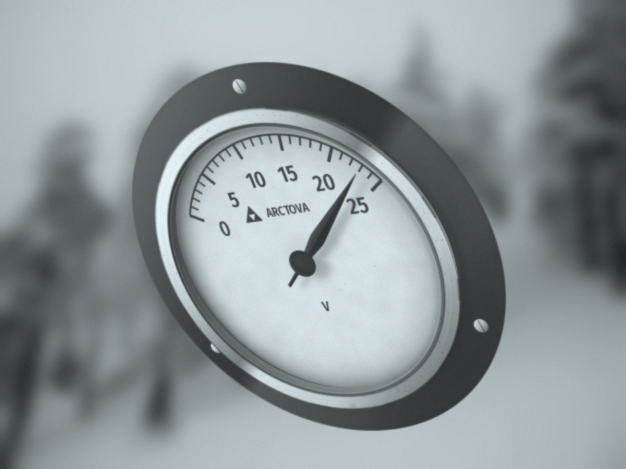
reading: 23,V
